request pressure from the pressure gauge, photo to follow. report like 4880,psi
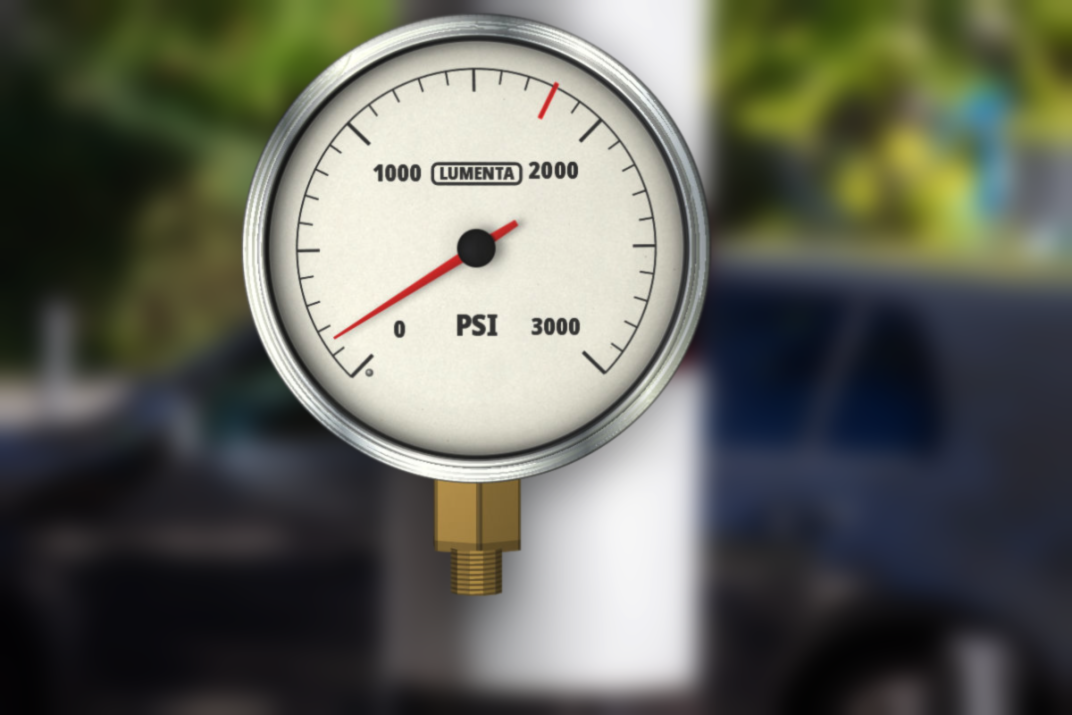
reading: 150,psi
